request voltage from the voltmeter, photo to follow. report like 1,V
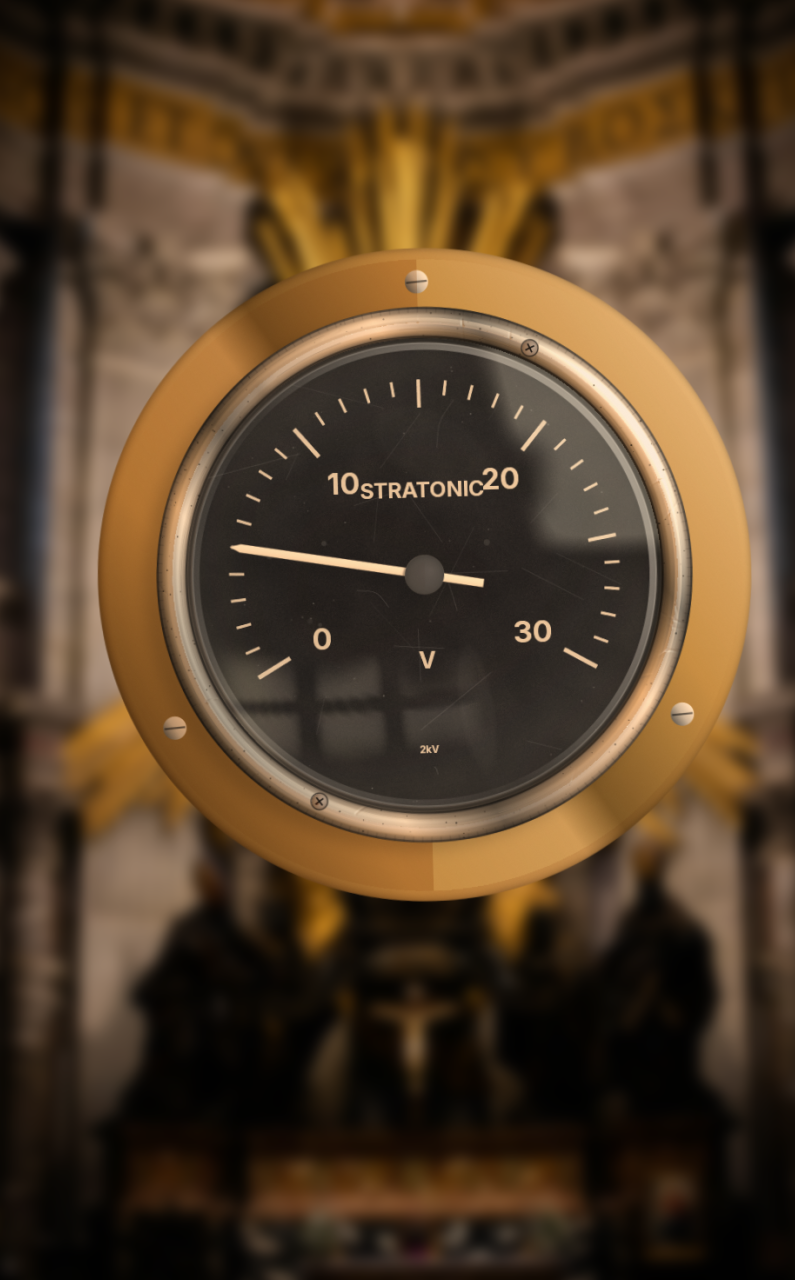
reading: 5,V
